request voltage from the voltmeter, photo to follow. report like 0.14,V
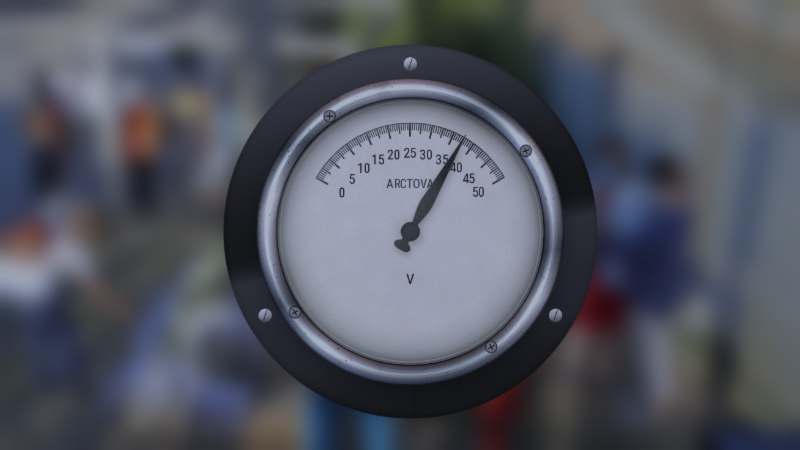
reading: 37.5,V
